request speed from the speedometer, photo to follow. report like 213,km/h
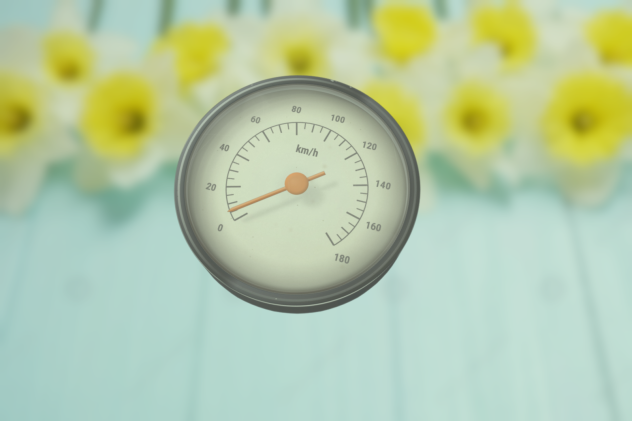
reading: 5,km/h
